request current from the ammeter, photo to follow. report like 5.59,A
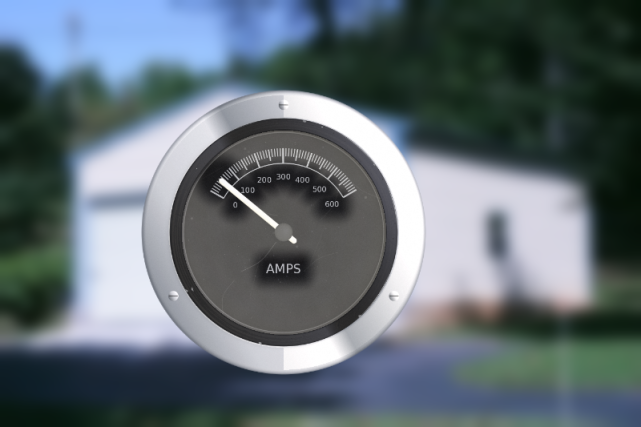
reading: 50,A
